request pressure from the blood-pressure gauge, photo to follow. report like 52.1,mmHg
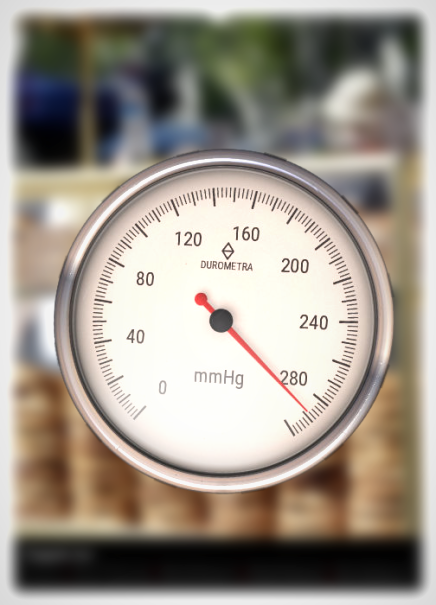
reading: 288,mmHg
